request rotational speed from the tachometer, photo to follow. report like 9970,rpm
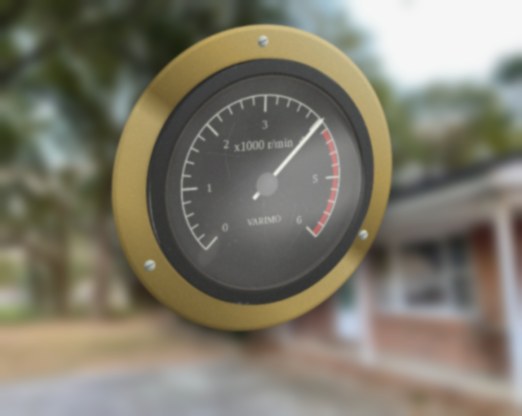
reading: 4000,rpm
